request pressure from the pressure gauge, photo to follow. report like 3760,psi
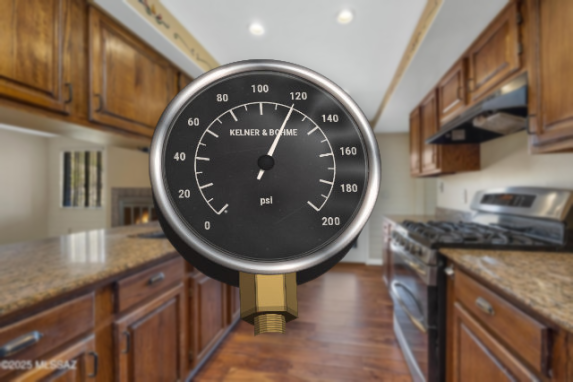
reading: 120,psi
